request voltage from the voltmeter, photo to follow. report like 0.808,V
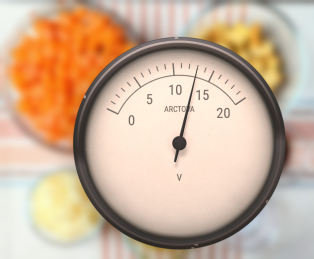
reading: 13,V
